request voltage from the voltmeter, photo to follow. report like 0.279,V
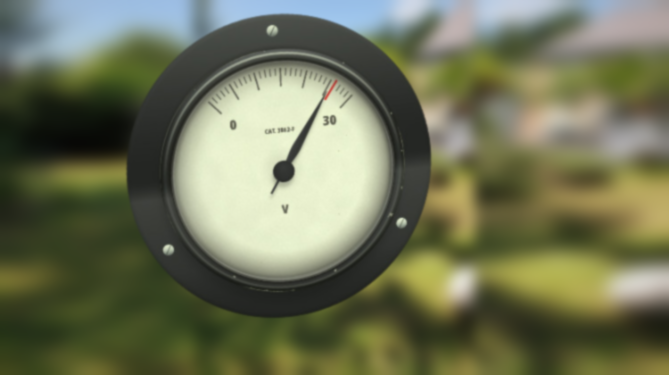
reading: 25,V
